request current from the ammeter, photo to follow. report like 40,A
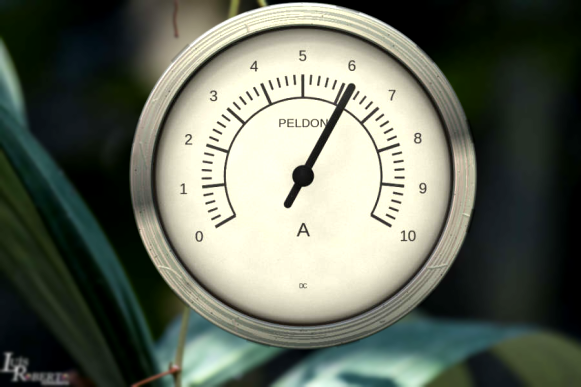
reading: 6.2,A
